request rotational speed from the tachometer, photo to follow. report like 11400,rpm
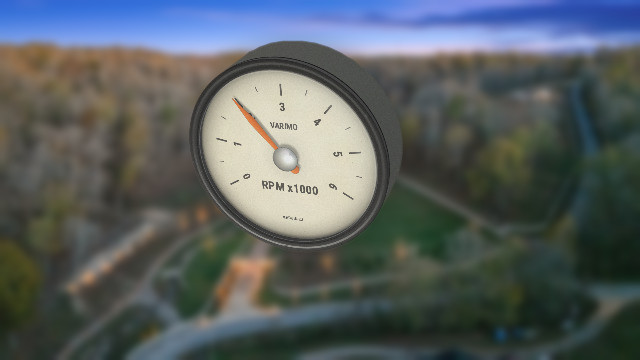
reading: 2000,rpm
